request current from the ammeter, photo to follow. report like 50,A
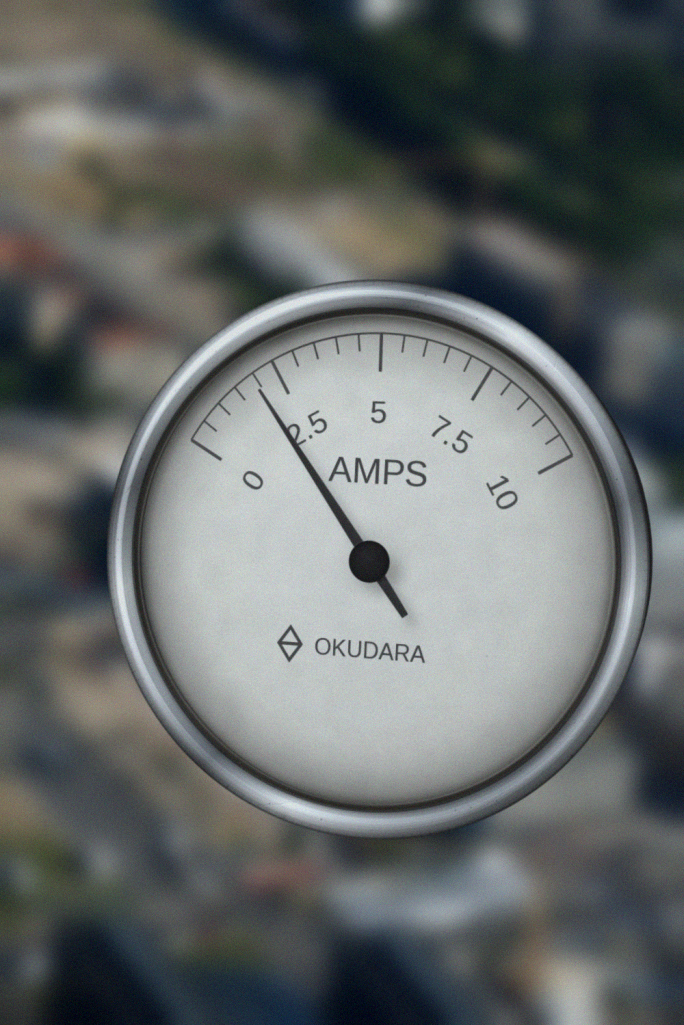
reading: 2,A
